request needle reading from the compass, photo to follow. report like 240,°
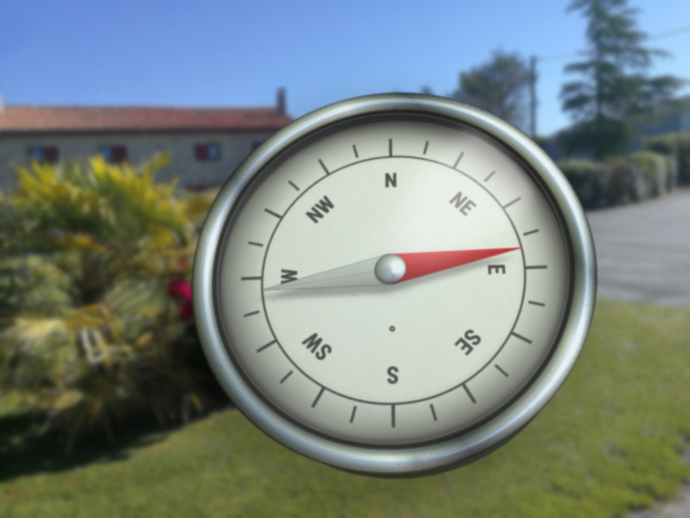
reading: 82.5,°
